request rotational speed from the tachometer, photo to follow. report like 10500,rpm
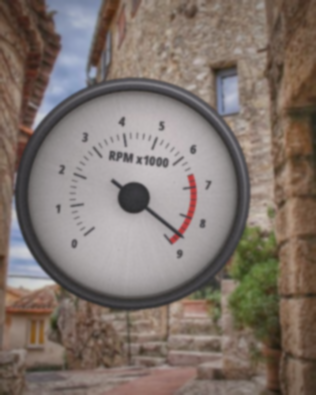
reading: 8600,rpm
